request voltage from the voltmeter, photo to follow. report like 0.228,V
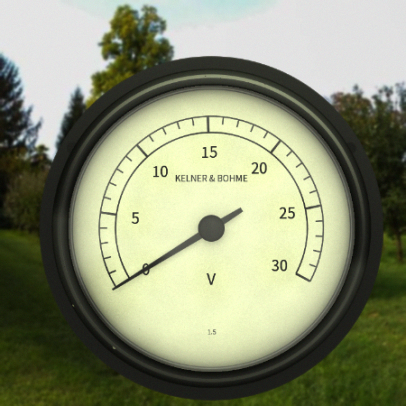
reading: 0,V
